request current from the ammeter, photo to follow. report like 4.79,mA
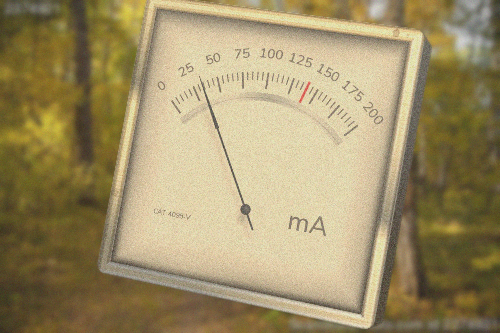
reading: 35,mA
